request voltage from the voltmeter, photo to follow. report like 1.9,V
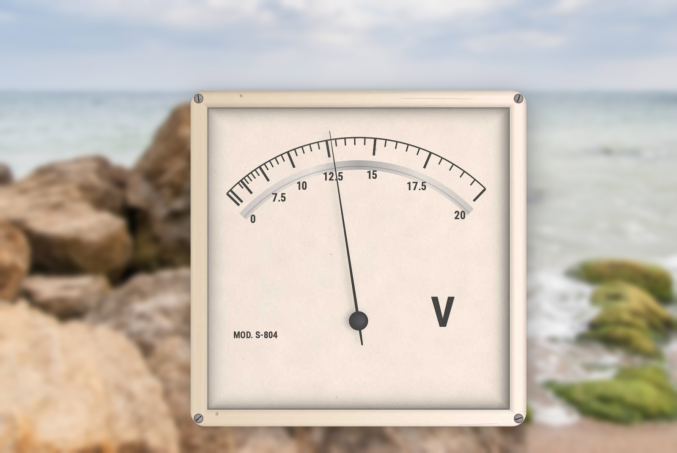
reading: 12.75,V
